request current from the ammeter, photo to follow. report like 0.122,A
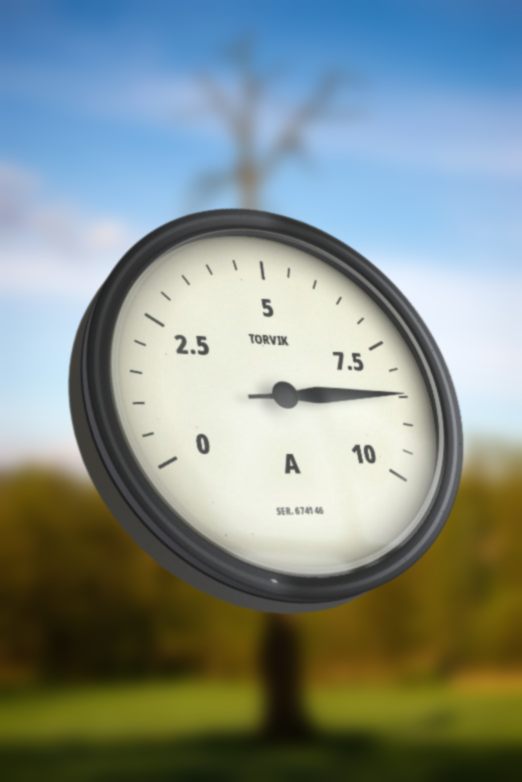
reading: 8.5,A
